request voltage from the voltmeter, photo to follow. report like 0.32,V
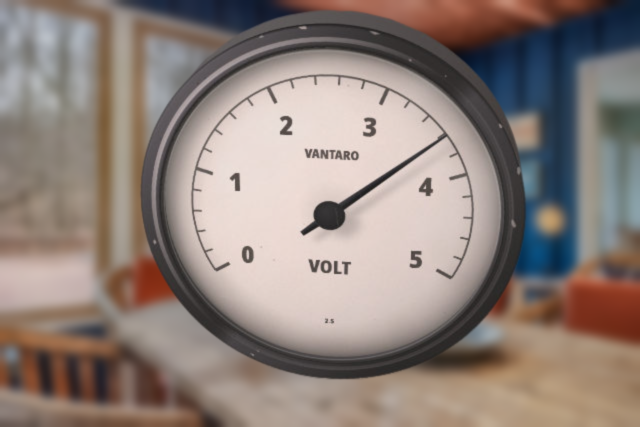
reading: 3.6,V
